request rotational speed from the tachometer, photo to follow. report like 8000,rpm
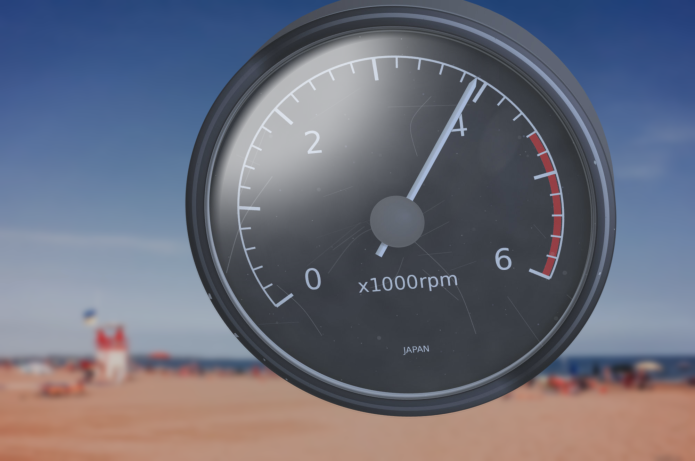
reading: 3900,rpm
